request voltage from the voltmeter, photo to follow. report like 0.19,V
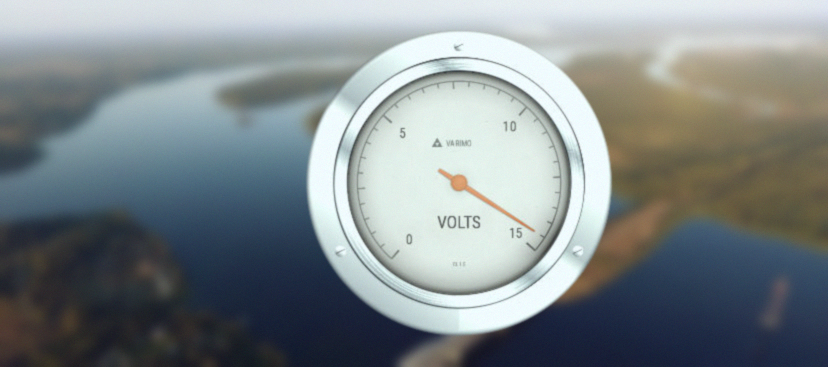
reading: 14.5,V
